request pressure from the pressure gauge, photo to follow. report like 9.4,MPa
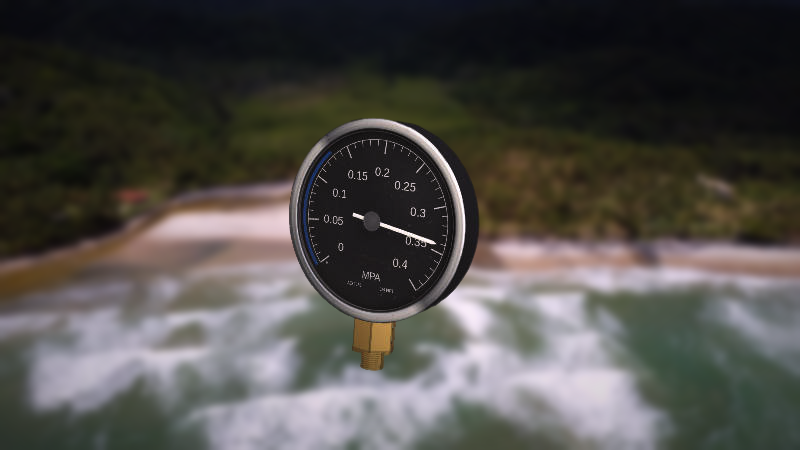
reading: 0.34,MPa
